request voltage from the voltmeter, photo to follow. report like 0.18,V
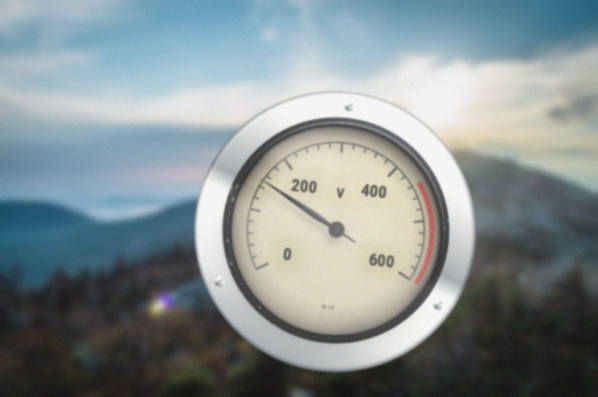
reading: 150,V
